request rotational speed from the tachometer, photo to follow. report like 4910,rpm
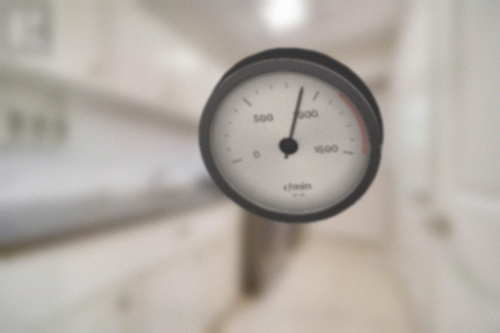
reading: 900,rpm
